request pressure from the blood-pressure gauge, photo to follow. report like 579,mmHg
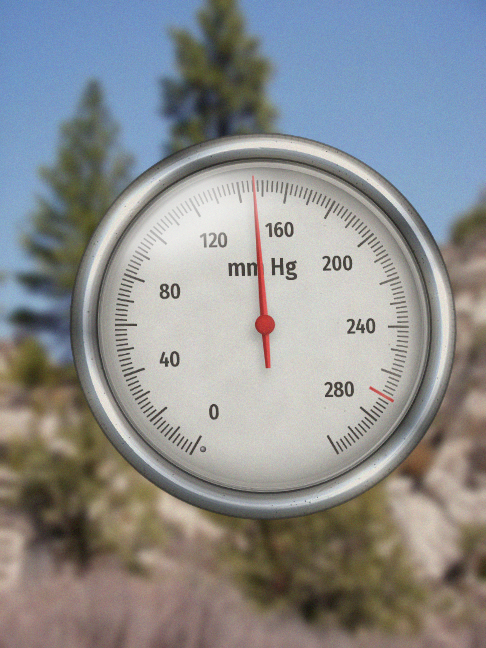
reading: 146,mmHg
